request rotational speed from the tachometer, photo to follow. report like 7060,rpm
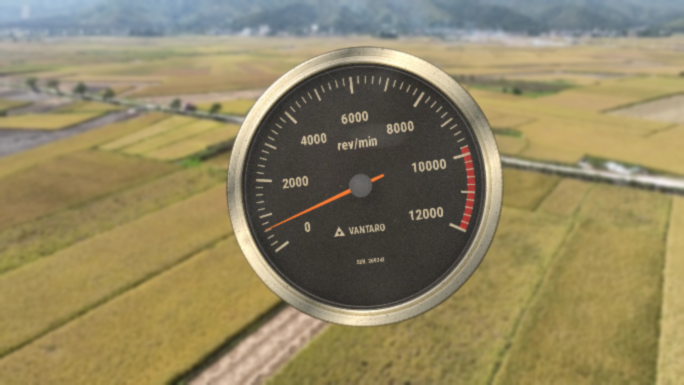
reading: 600,rpm
